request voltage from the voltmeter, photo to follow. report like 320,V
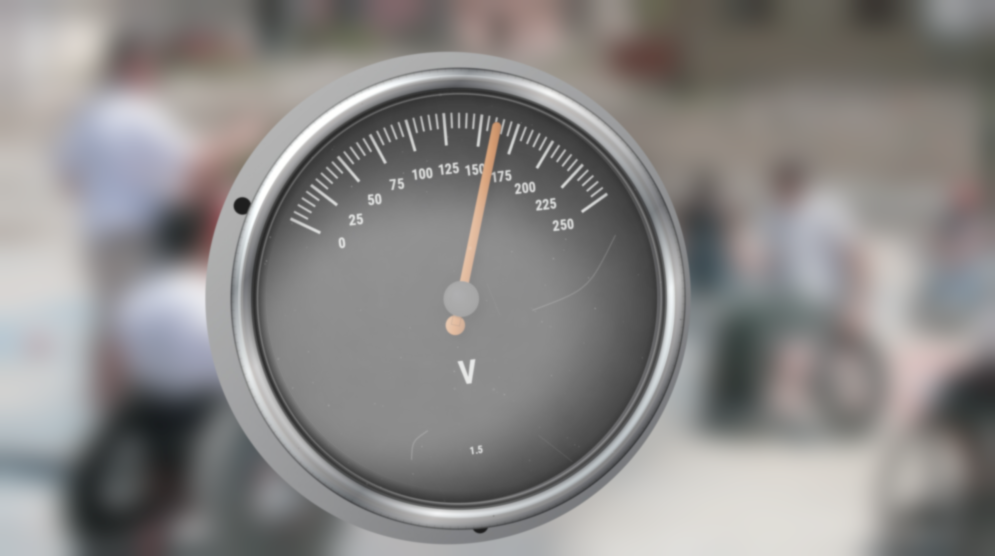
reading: 160,V
